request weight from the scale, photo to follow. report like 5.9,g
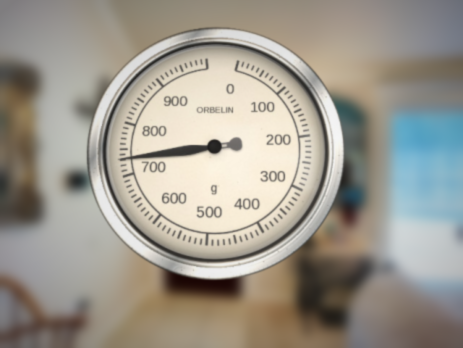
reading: 730,g
